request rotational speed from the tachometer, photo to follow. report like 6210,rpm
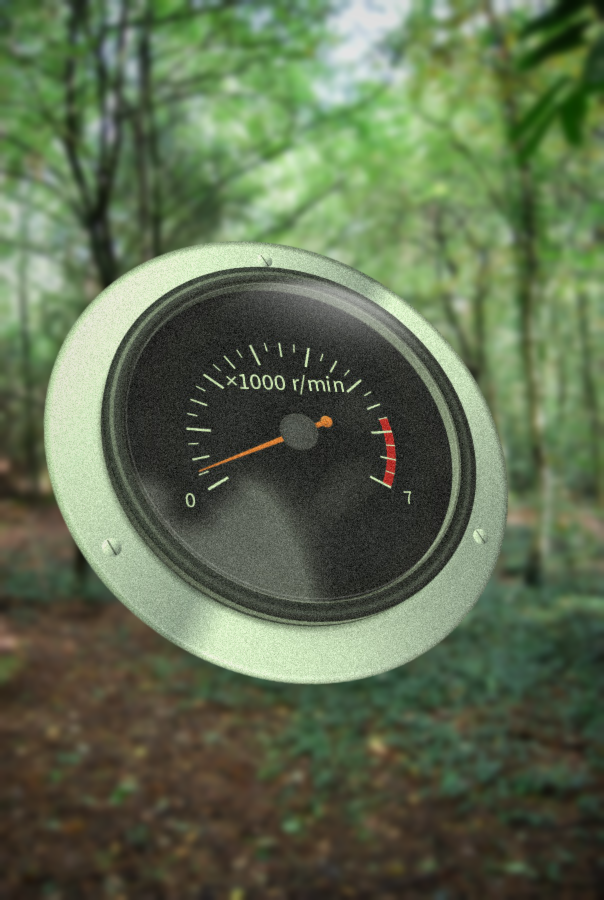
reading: 250,rpm
